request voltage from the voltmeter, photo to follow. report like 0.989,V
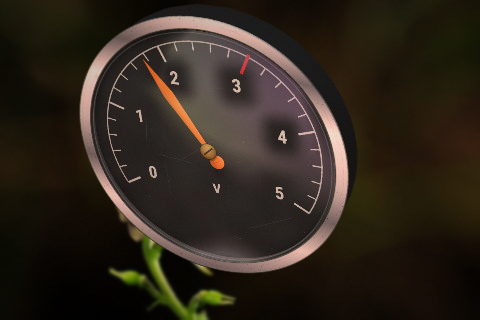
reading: 1.8,V
